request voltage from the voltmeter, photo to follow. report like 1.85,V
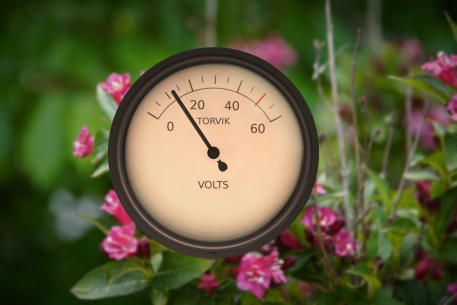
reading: 12.5,V
